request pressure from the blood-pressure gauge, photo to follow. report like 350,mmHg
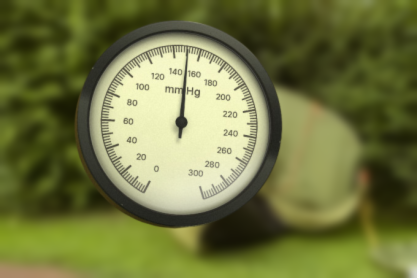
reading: 150,mmHg
